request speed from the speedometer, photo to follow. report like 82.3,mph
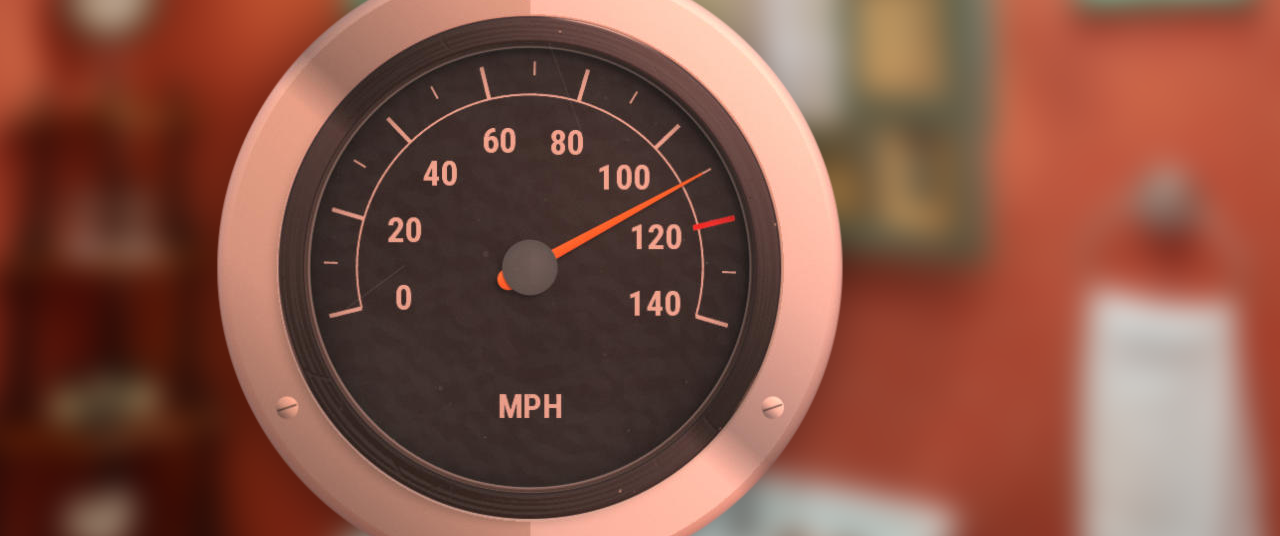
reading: 110,mph
